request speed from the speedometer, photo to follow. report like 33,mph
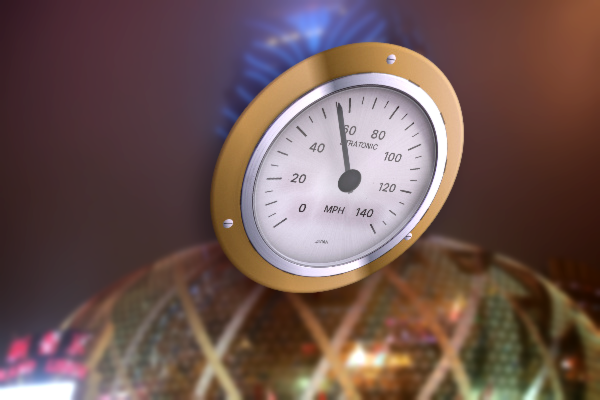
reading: 55,mph
